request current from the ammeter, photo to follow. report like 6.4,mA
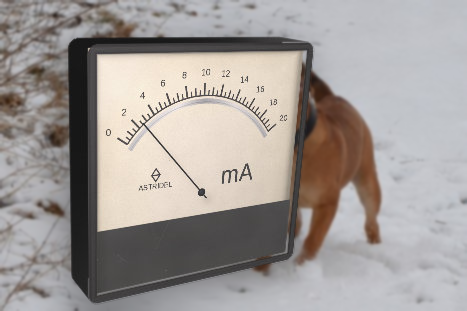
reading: 2.5,mA
